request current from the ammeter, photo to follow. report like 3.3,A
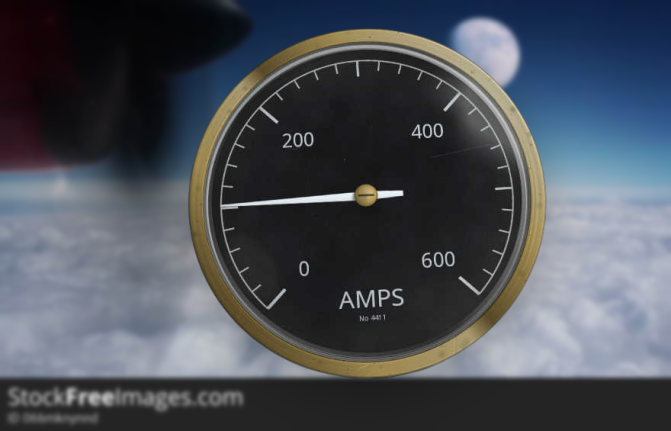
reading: 100,A
